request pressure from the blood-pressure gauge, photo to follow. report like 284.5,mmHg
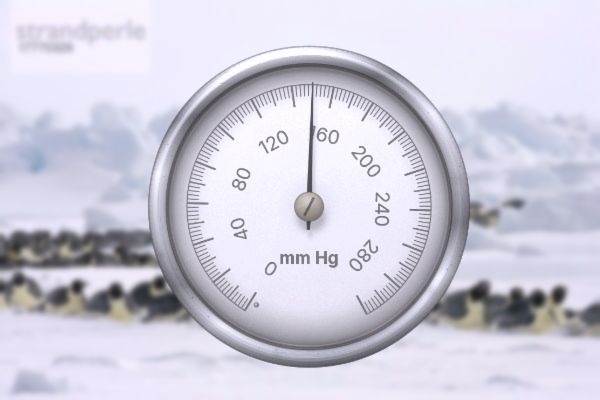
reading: 150,mmHg
